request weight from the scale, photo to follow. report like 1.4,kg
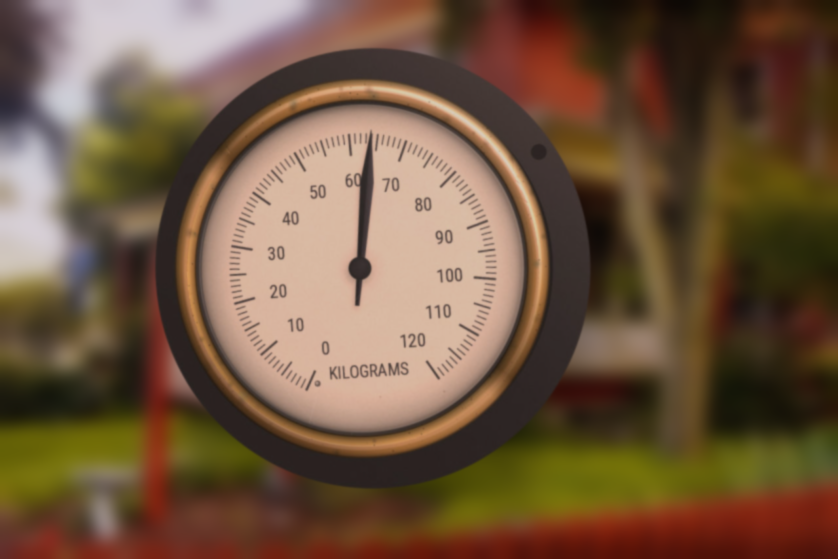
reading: 64,kg
